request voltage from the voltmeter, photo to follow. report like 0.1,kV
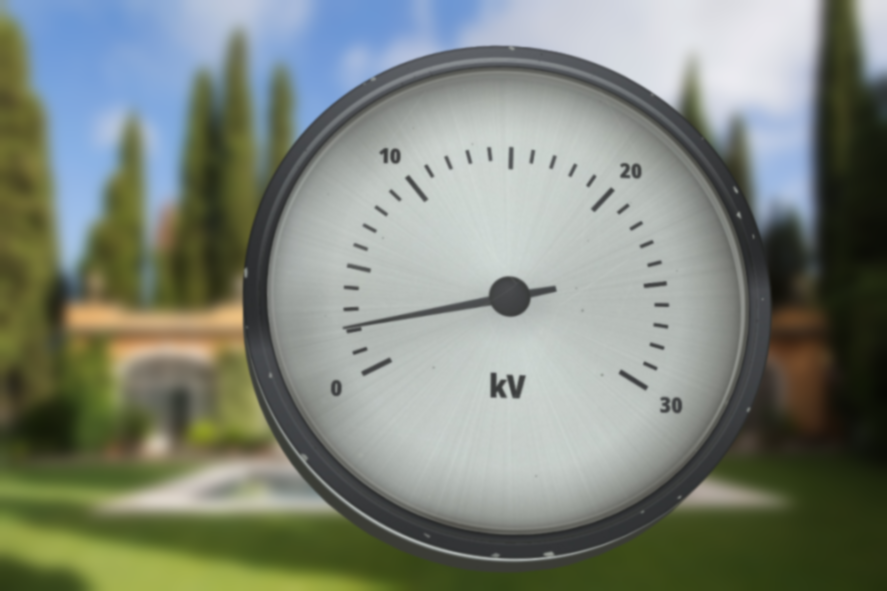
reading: 2,kV
